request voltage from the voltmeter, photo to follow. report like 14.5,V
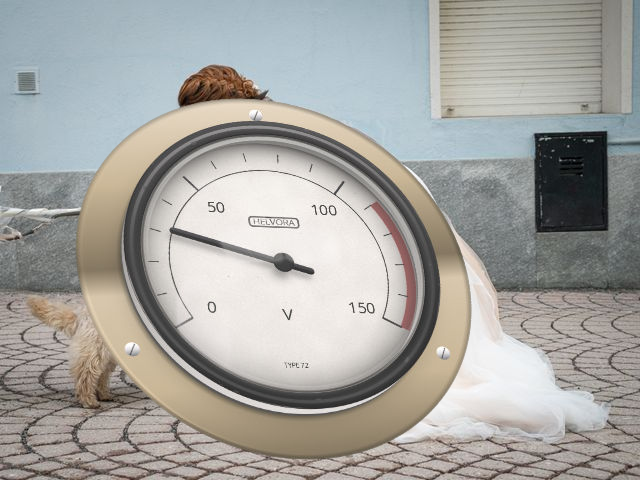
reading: 30,V
